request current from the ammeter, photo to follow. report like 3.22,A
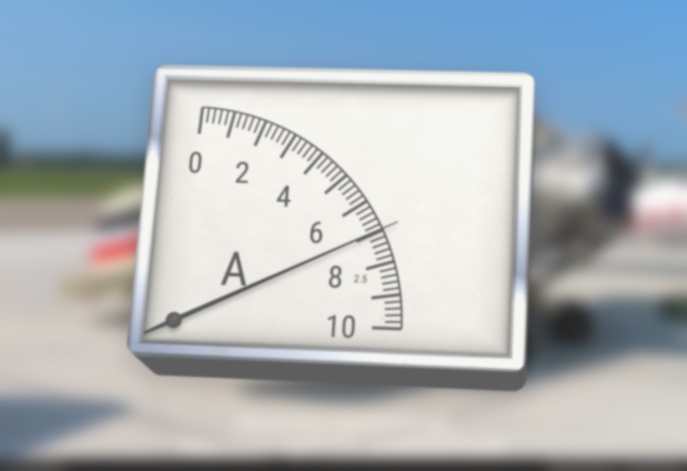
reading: 7,A
